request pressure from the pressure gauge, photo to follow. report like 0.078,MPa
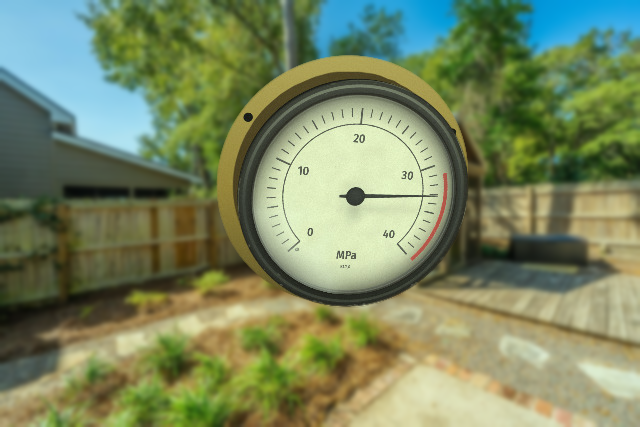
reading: 33,MPa
